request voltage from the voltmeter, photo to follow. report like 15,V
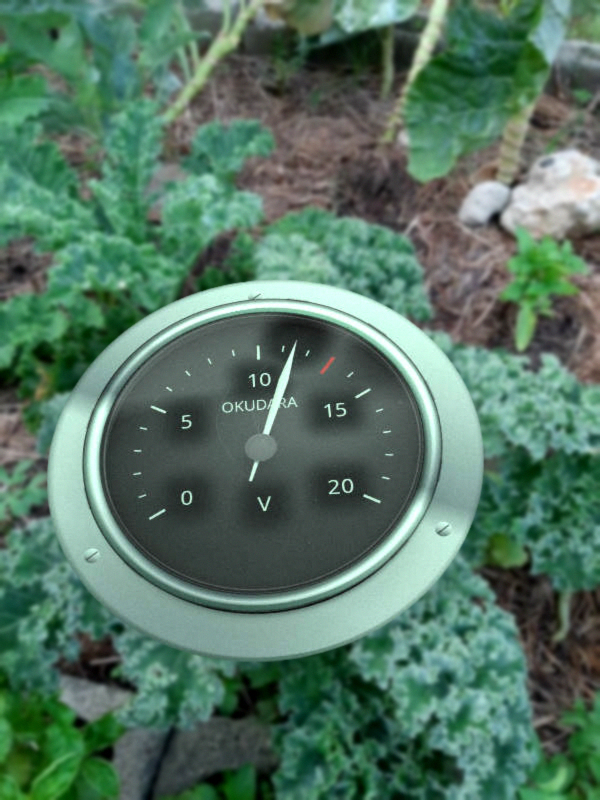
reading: 11.5,V
